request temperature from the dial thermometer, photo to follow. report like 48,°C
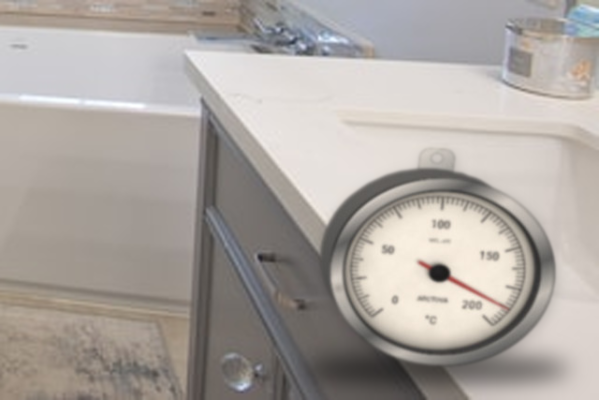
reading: 187.5,°C
